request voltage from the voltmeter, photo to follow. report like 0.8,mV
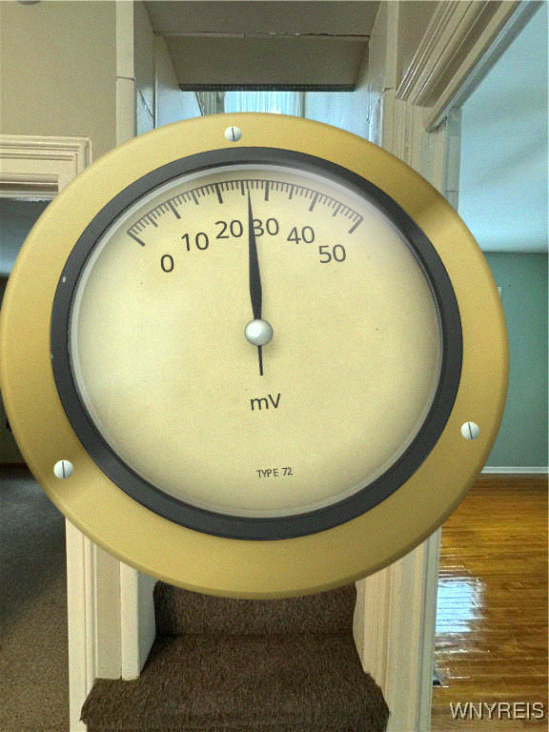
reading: 26,mV
